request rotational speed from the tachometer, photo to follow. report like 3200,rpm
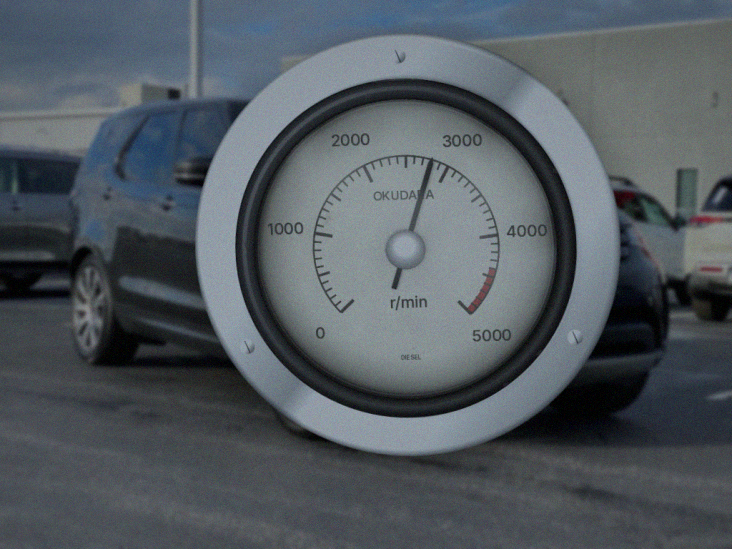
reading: 2800,rpm
